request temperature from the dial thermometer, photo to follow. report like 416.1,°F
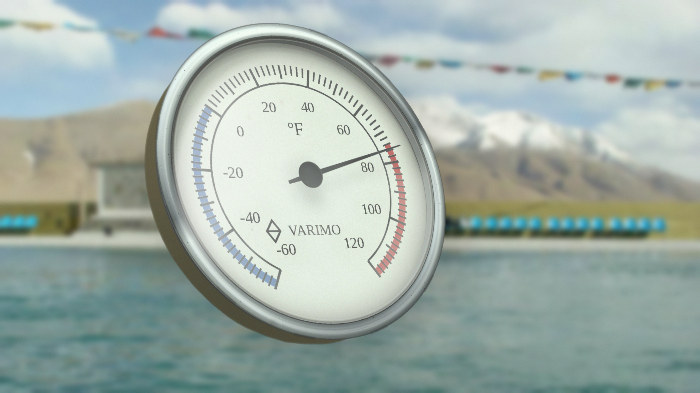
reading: 76,°F
